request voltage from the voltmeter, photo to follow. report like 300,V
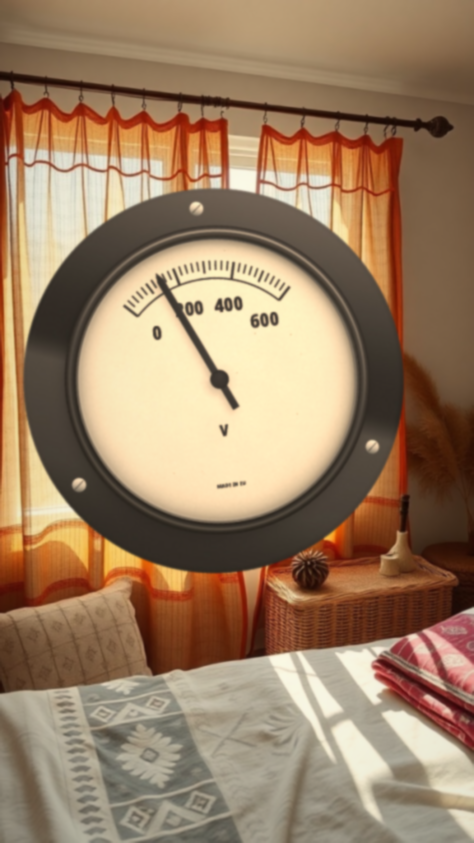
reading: 140,V
